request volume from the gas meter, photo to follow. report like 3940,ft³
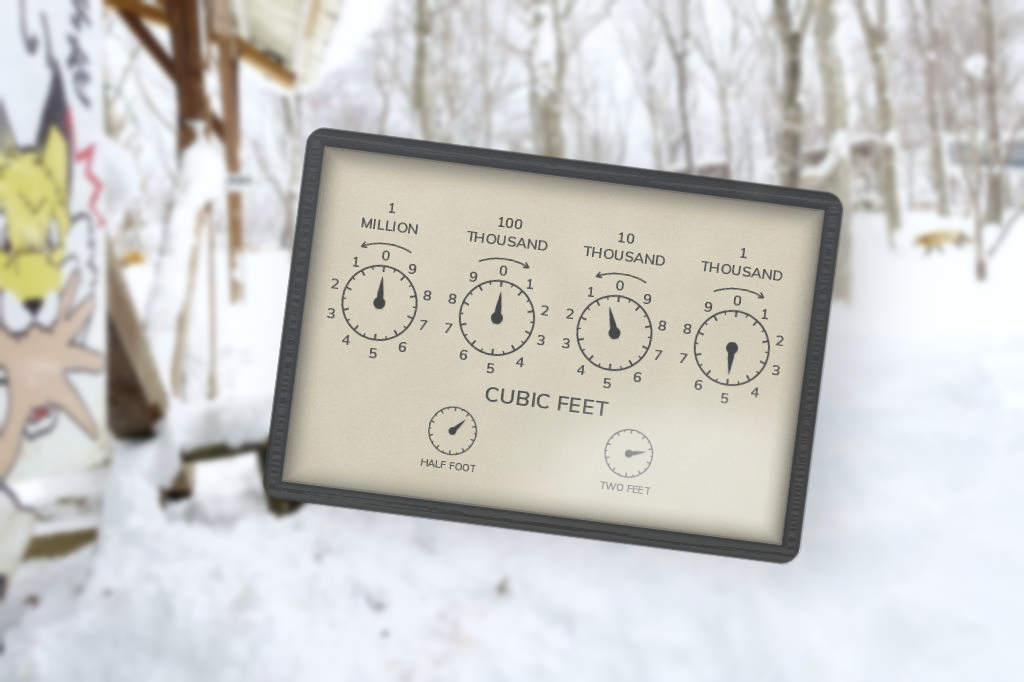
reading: 500,ft³
